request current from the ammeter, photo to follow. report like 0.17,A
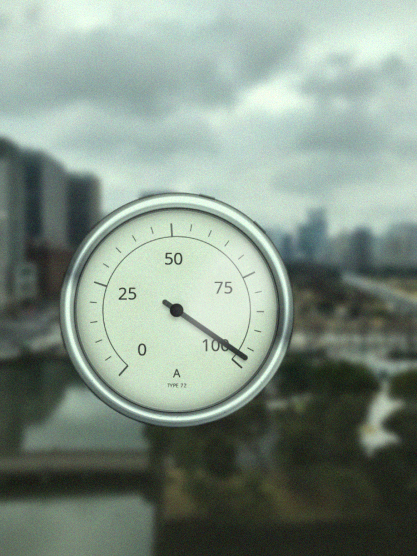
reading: 97.5,A
